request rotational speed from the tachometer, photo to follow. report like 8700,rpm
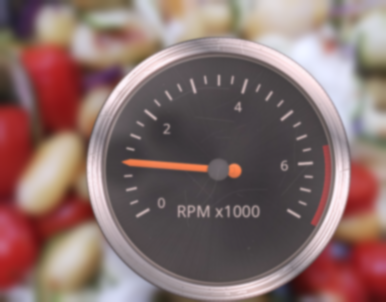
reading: 1000,rpm
